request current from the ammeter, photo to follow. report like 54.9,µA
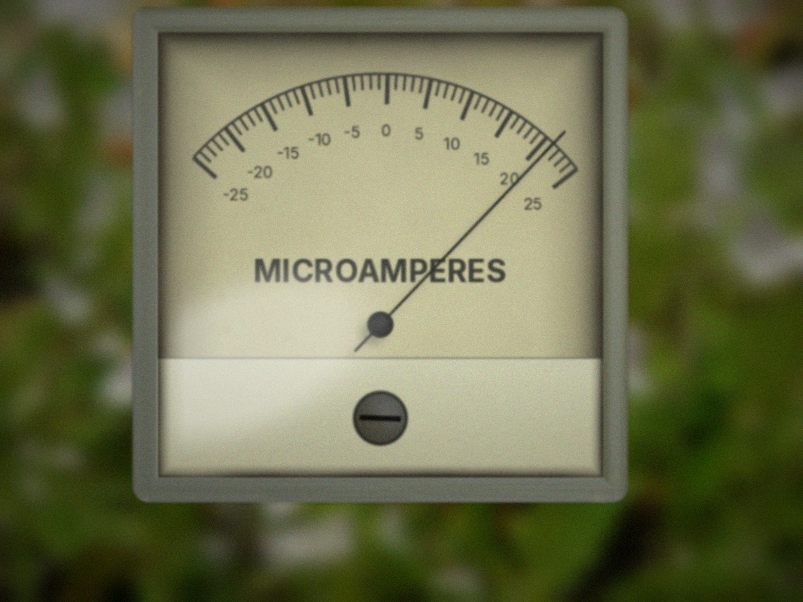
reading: 21,µA
